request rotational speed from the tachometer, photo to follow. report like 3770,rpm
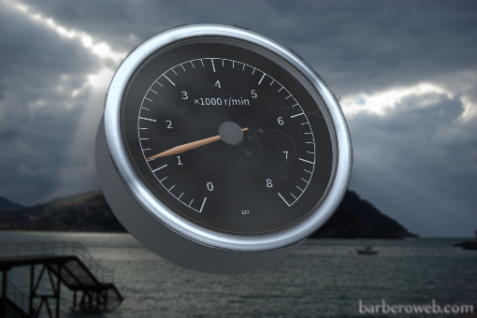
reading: 1200,rpm
